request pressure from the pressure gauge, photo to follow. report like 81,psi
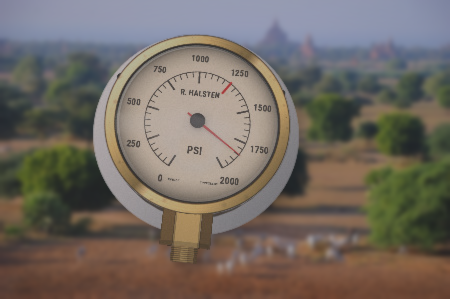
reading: 1850,psi
